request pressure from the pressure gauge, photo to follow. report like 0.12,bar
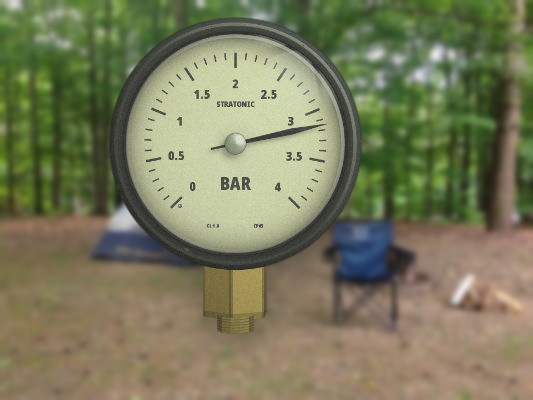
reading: 3.15,bar
